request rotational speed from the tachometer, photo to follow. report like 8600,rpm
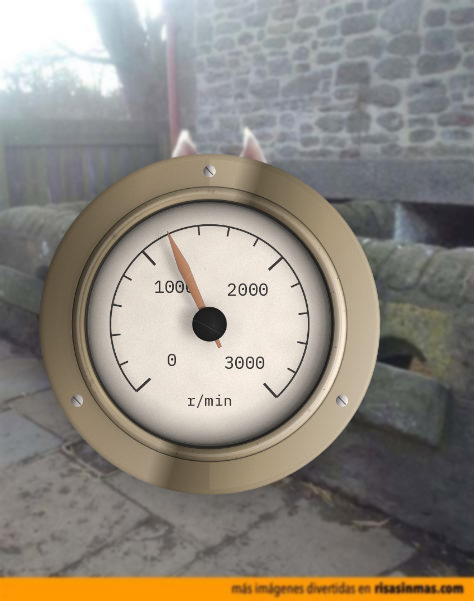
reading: 1200,rpm
